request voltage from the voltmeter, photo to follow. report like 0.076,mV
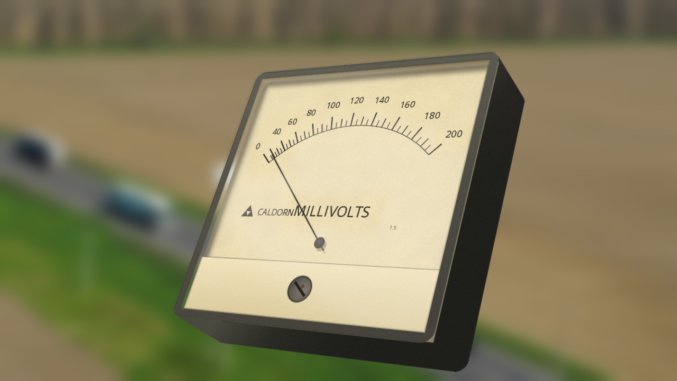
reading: 20,mV
